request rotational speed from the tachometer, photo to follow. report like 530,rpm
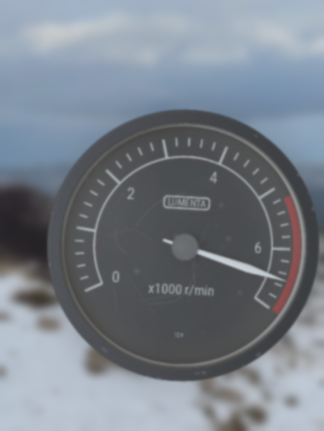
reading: 6500,rpm
